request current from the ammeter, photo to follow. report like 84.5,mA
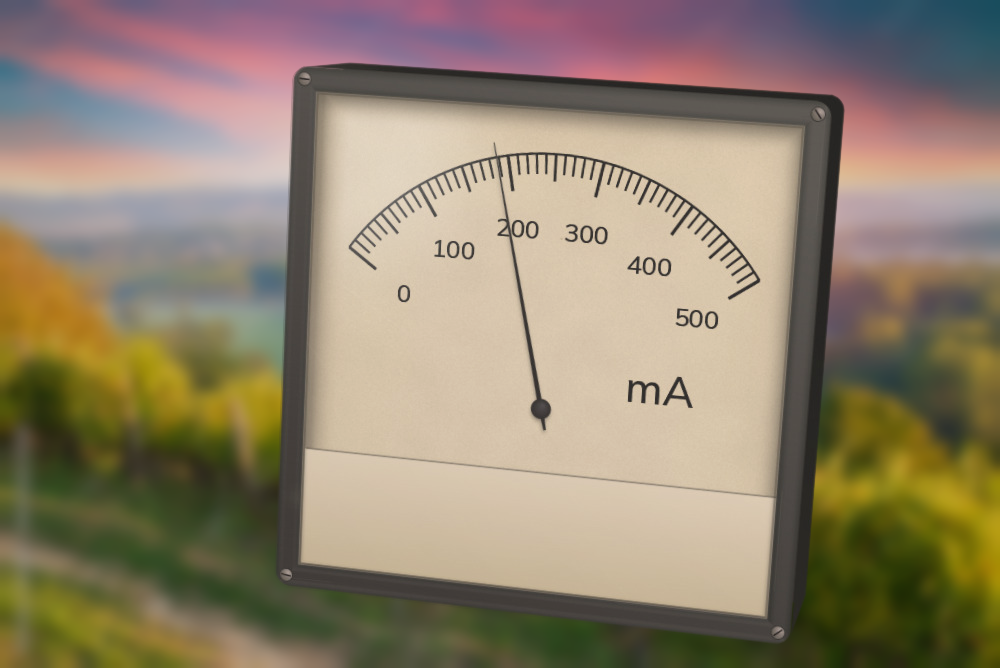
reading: 190,mA
